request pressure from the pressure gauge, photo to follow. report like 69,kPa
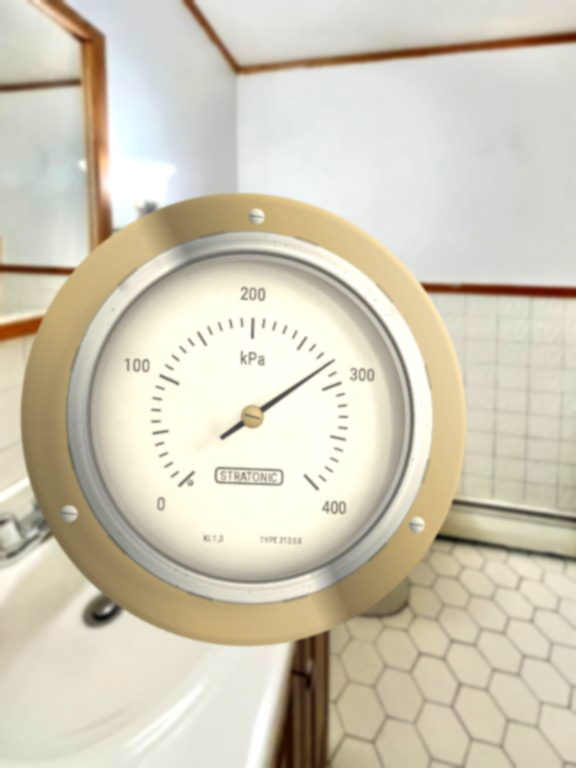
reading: 280,kPa
